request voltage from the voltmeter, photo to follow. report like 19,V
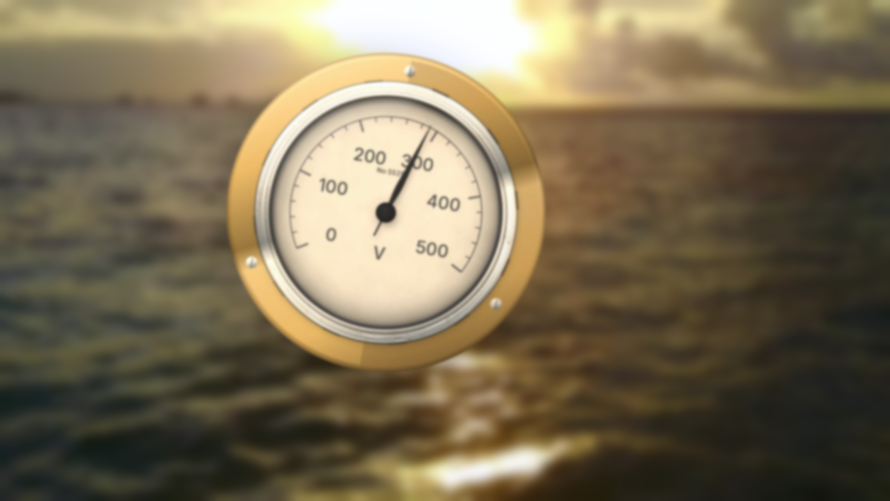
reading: 290,V
